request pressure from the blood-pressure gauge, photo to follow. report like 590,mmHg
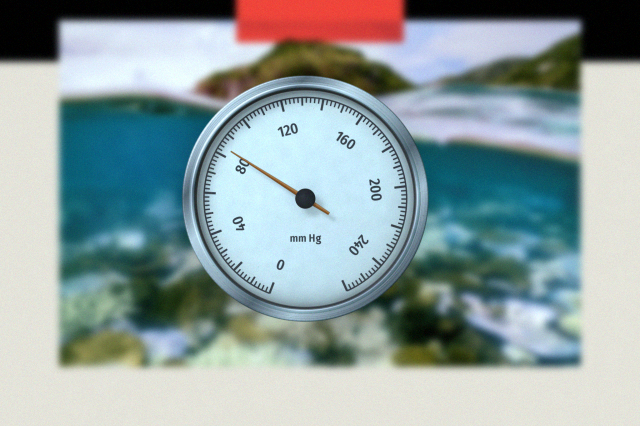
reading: 84,mmHg
